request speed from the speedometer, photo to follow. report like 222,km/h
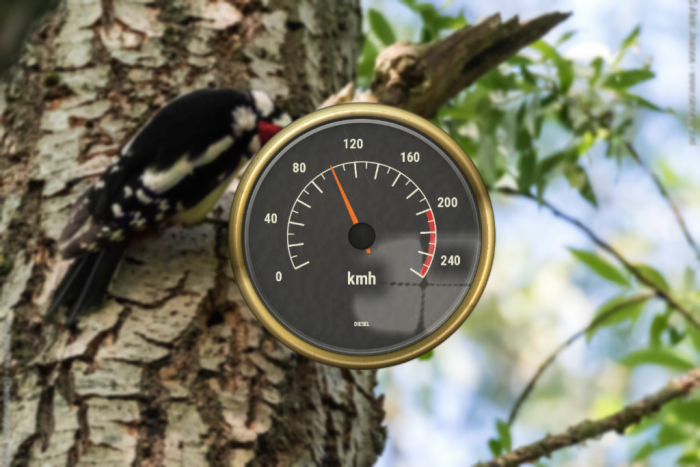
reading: 100,km/h
